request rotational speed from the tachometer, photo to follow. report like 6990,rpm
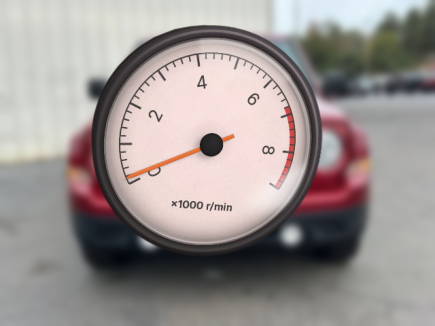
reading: 200,rpm
